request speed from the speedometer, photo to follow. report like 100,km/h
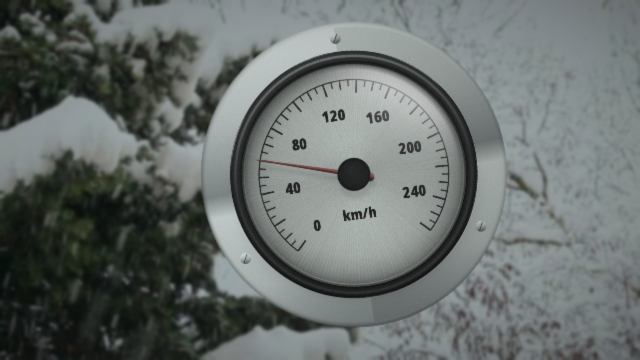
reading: 60,km/h
